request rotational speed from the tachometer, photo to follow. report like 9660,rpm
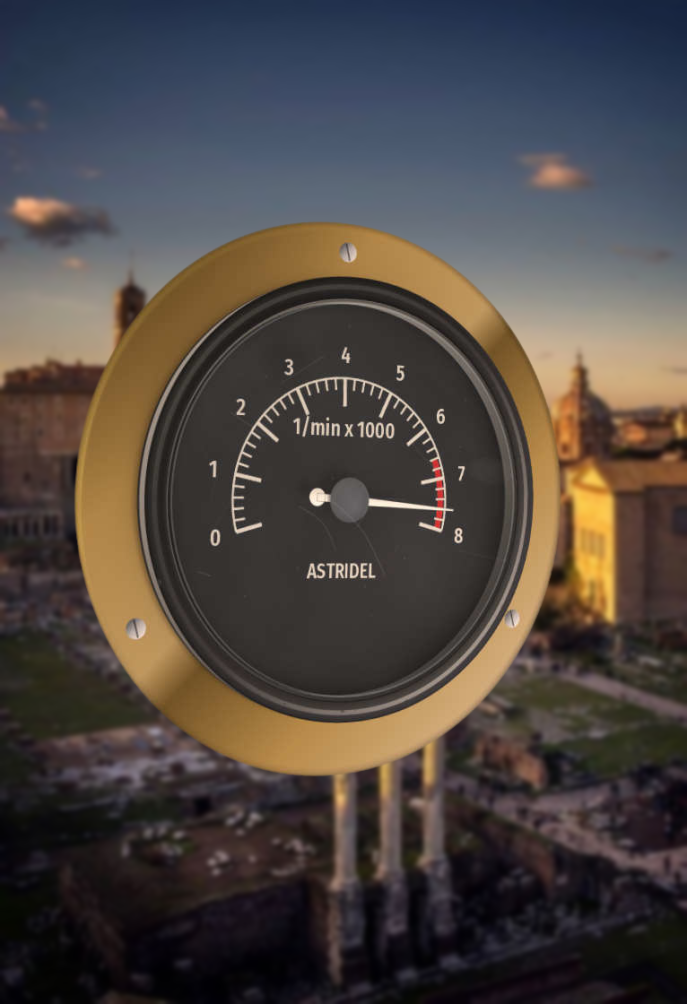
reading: 7600,rpm
